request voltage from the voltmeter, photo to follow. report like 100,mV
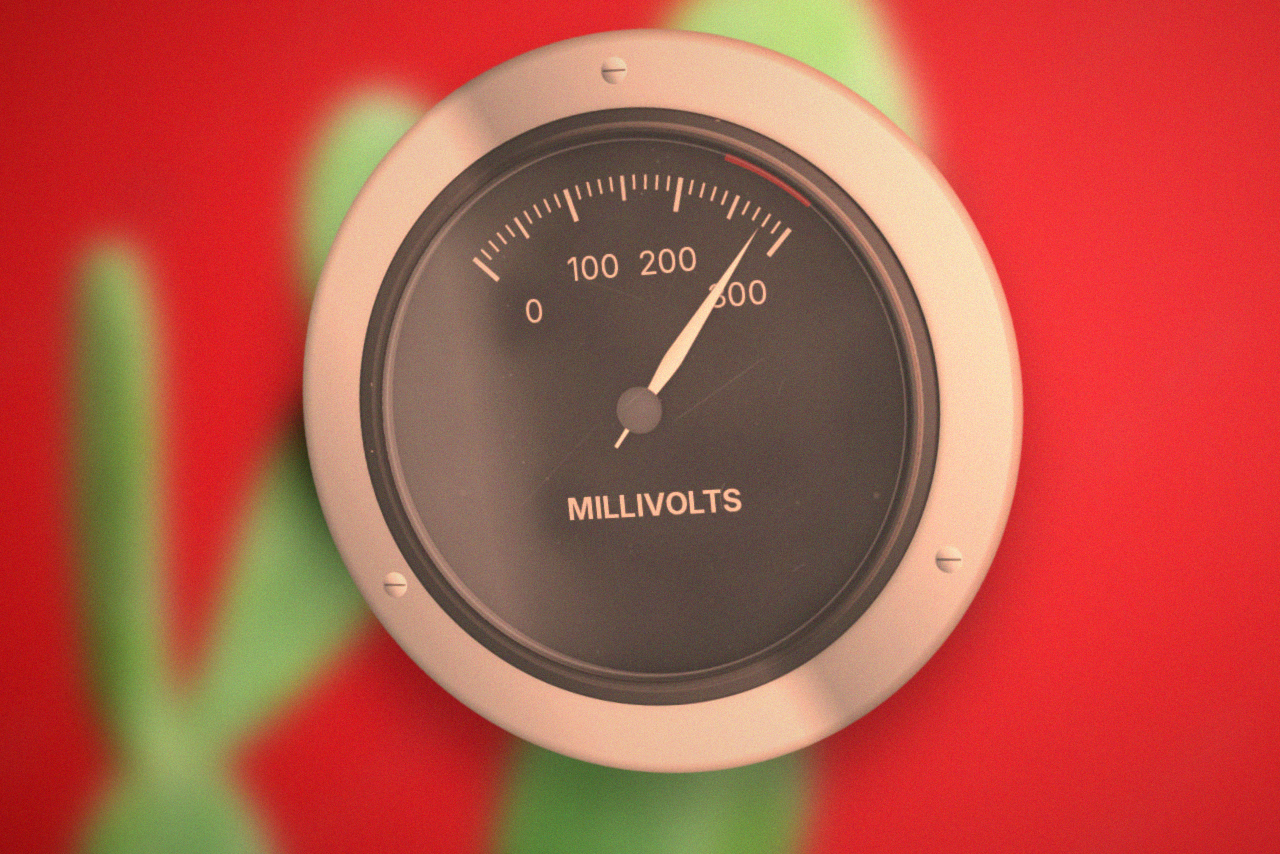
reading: 280,mV
